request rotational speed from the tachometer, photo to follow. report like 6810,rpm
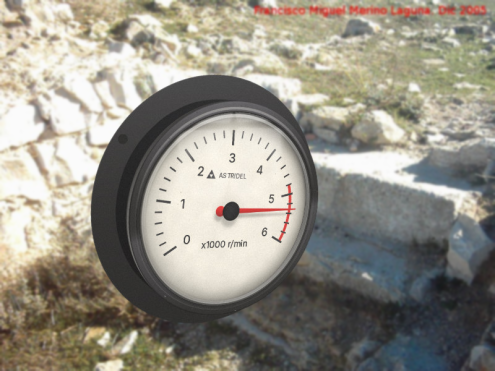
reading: 5300,rpm
